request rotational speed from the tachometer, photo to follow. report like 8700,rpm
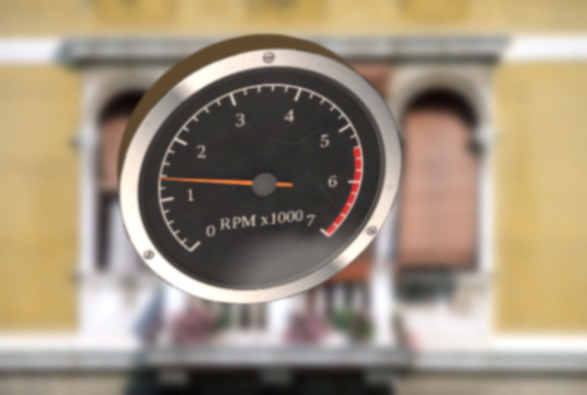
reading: 1400,rpm
